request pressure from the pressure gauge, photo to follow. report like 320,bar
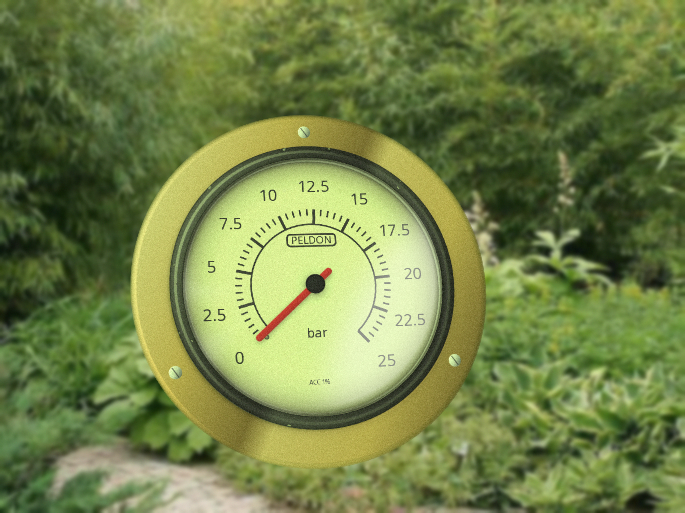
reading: 0,bar
